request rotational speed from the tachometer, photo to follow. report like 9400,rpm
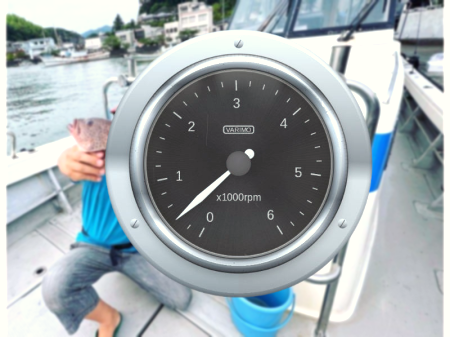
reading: 400,rpm
